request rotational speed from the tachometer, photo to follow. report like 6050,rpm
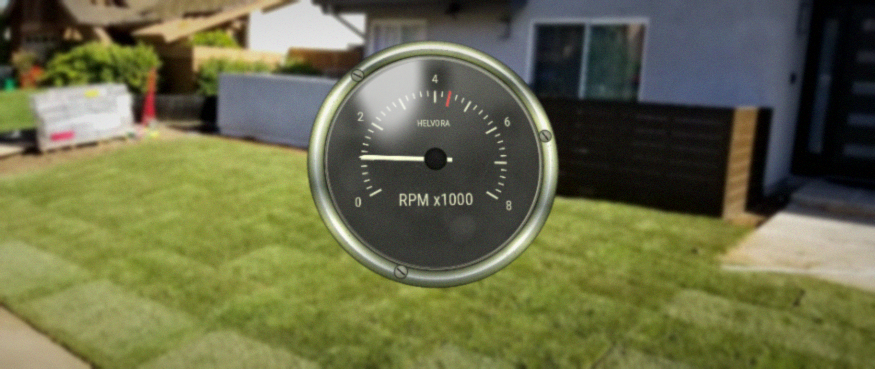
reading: 1000,rpm
